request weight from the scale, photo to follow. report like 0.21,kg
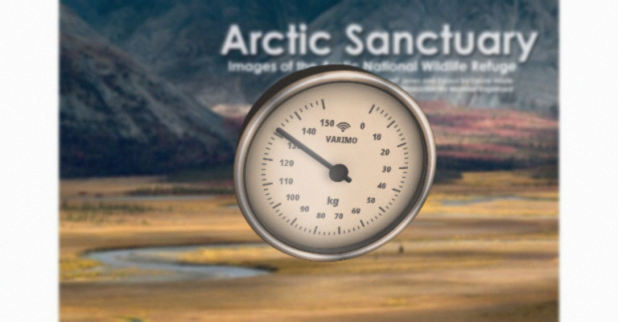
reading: 132,kg
